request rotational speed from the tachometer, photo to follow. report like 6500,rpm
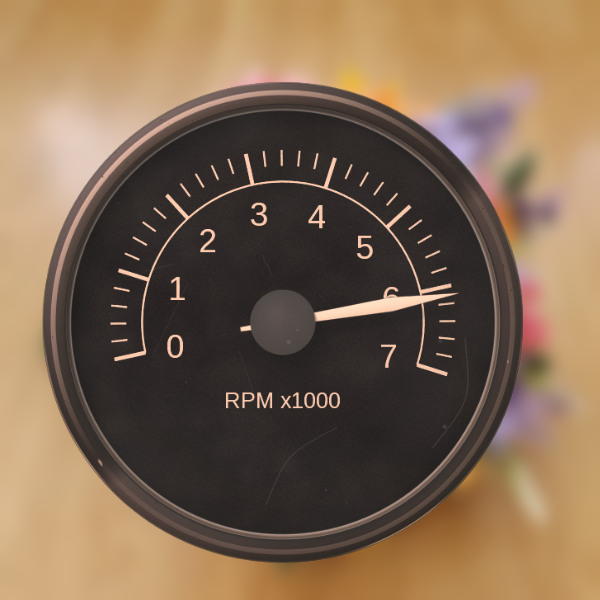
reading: 6100,rpm
